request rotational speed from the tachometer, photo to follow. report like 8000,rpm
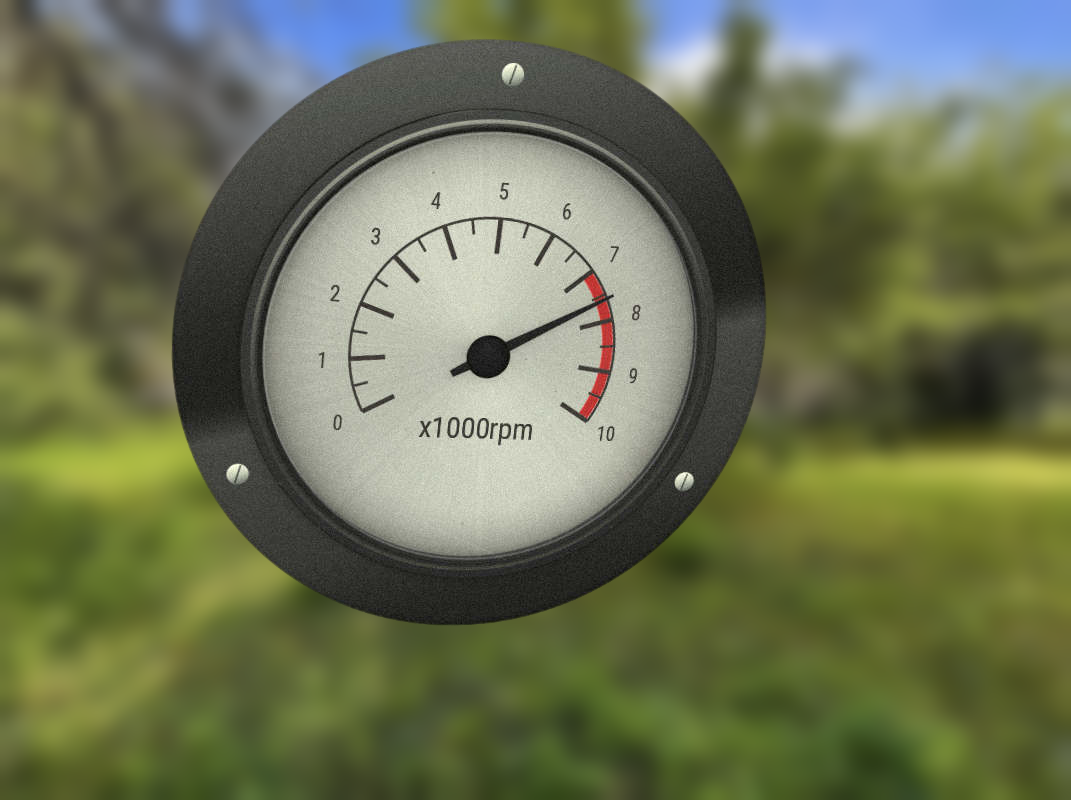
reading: 7500,rpm
